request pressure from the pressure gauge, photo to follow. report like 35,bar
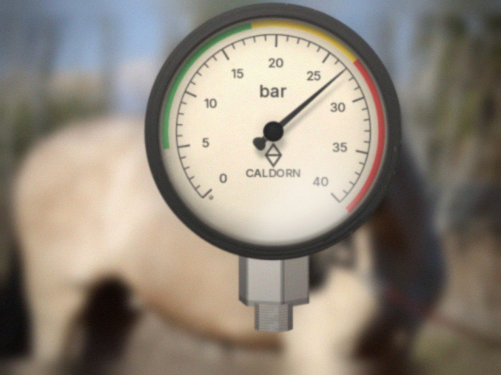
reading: 27,bar
